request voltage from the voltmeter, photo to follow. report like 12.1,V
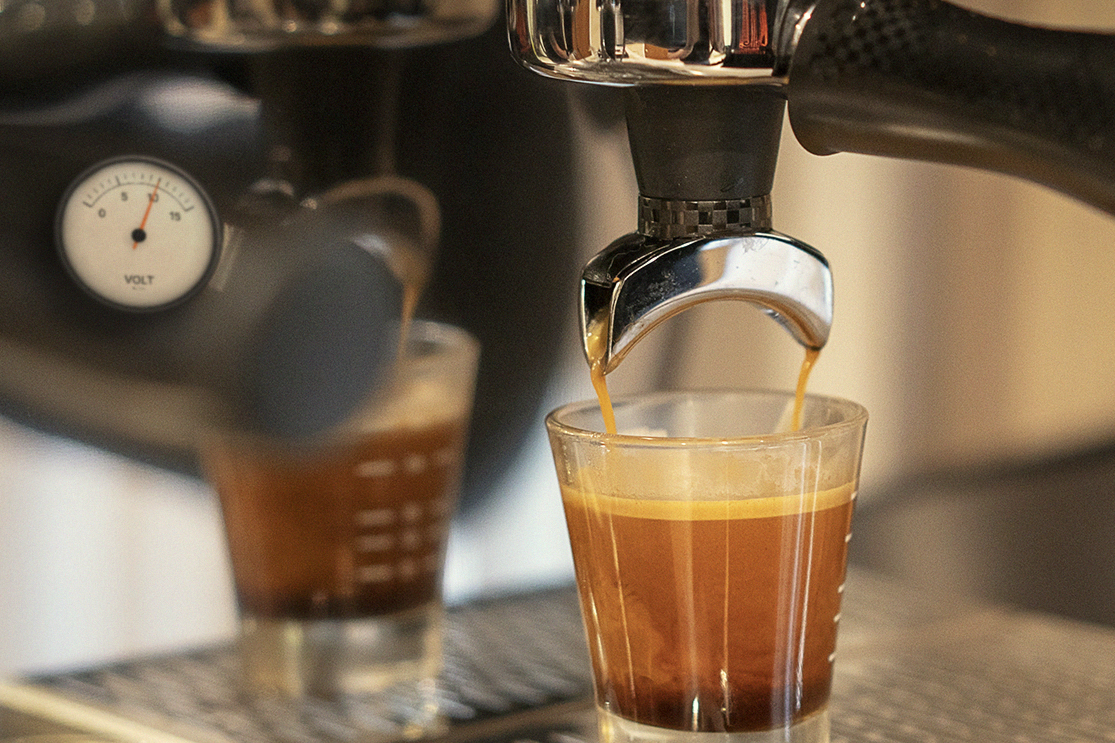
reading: 10,V
